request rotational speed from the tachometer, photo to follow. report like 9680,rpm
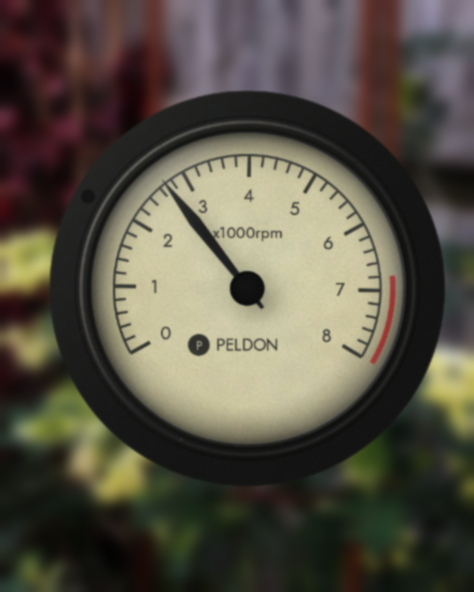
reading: 2700,rpm
